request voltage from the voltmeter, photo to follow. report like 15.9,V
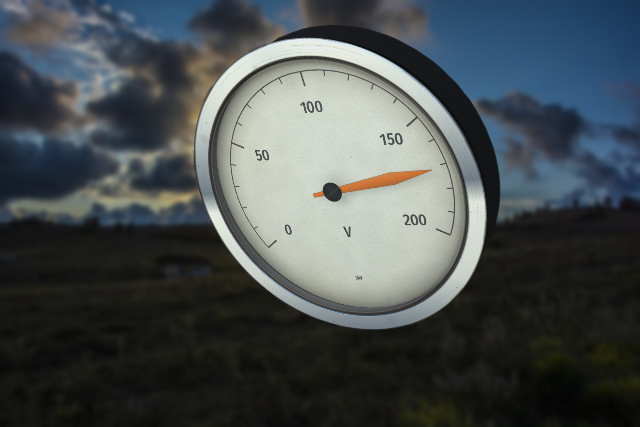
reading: 170,V
